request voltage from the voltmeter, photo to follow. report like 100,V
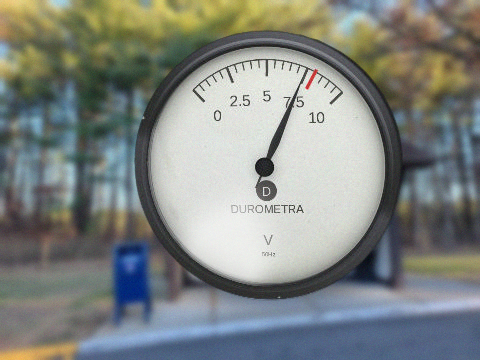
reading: 7.5,V
